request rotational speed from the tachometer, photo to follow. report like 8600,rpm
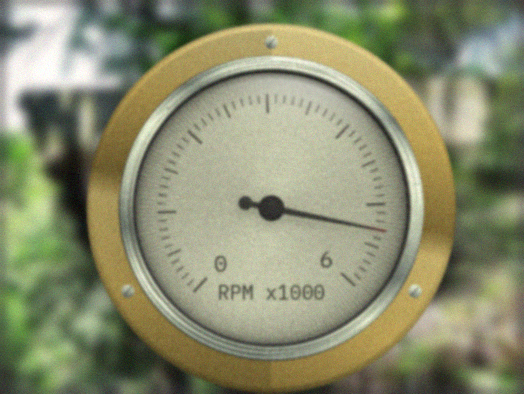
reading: 5300,rpm
